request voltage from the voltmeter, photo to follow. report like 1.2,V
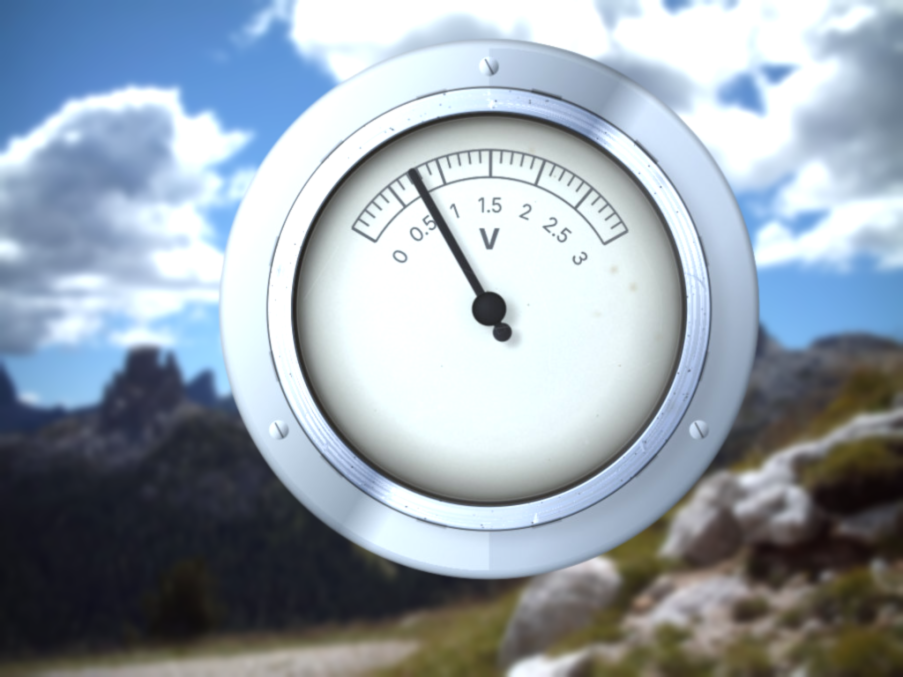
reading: 0.75,V
